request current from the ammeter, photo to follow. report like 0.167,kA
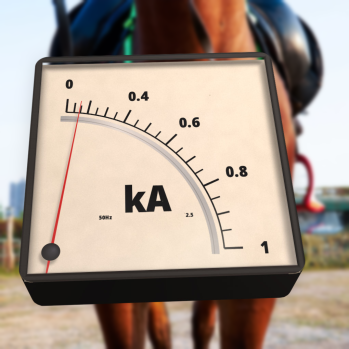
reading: 0.15,kA
